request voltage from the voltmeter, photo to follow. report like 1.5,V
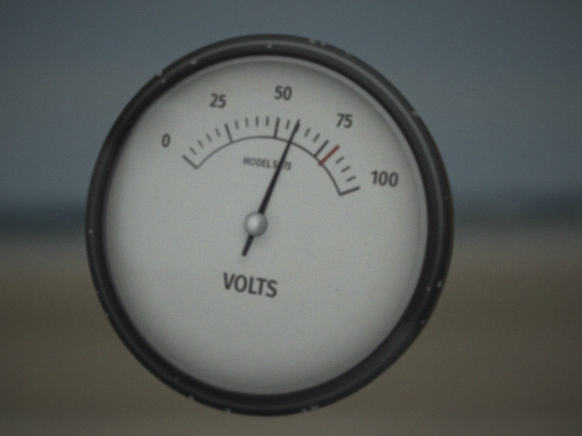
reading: 60,V
